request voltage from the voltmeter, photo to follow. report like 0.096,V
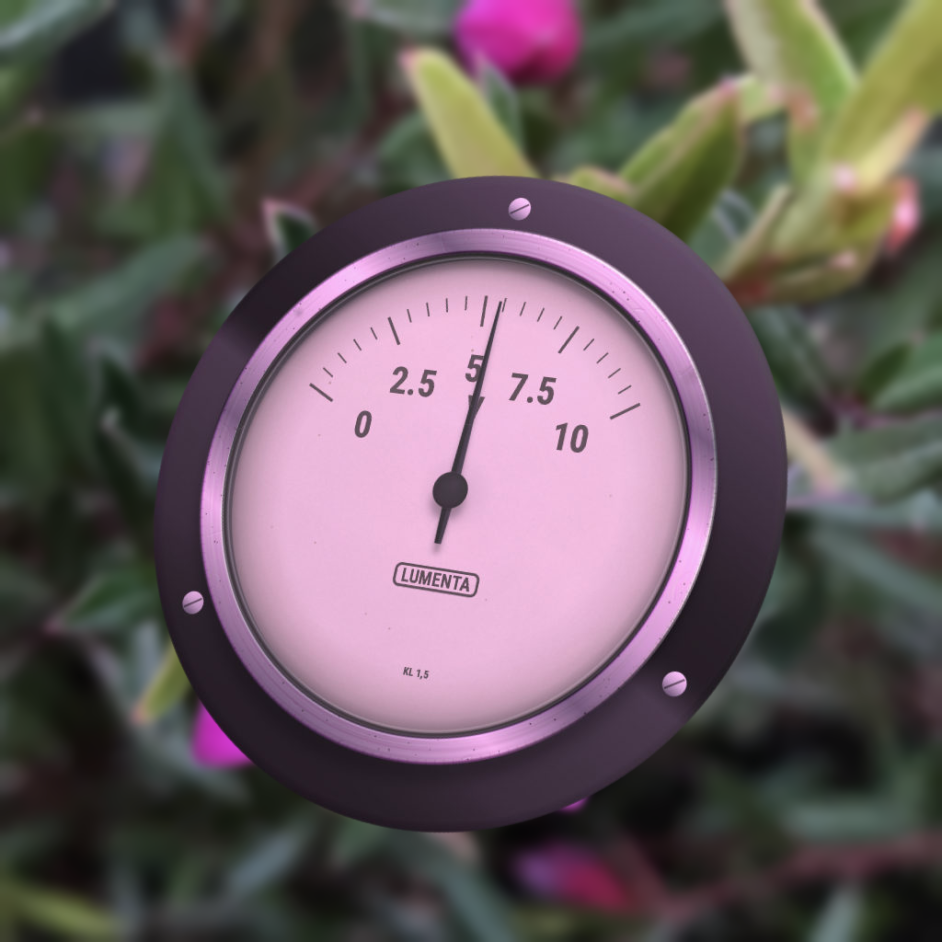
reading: 5.5,V
